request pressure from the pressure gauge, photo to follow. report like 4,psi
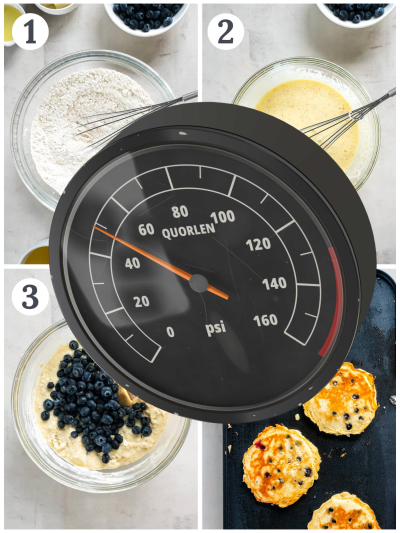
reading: 50,psi
